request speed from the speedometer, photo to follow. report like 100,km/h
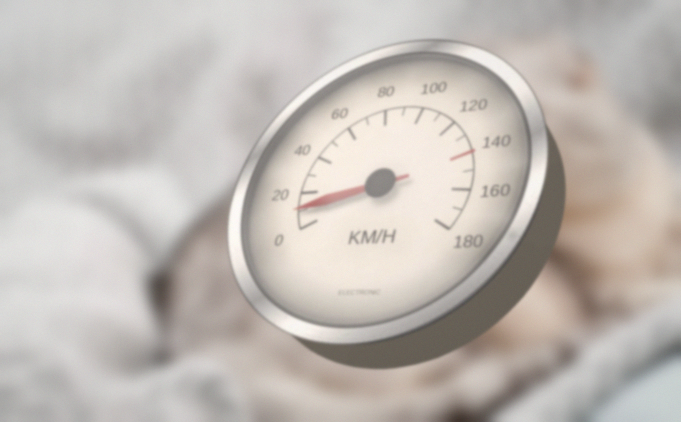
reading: 10,km/h
